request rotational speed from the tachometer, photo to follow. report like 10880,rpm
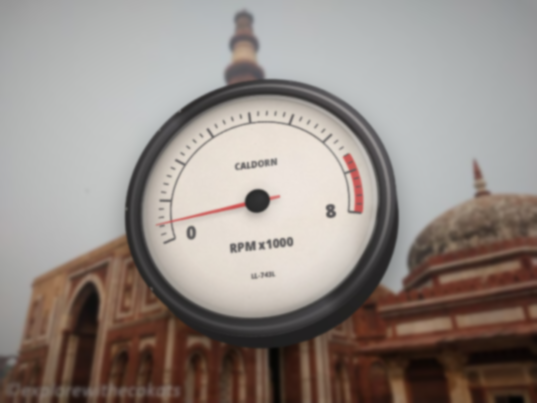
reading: 400,rpm
